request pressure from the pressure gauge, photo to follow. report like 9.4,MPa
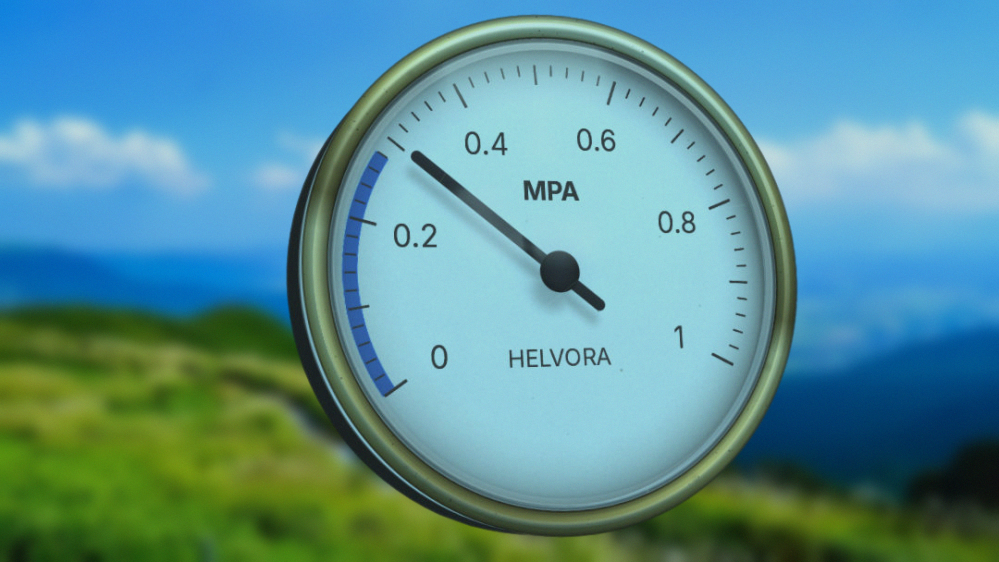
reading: 0.3,MPa
